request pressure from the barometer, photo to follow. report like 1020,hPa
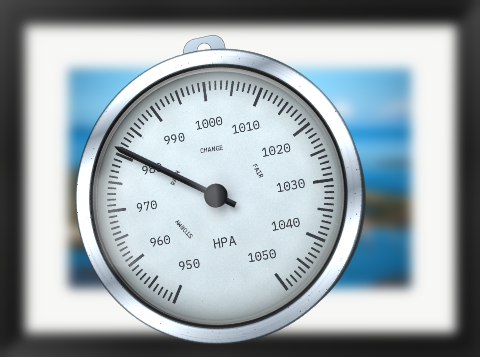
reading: 981,hPa
